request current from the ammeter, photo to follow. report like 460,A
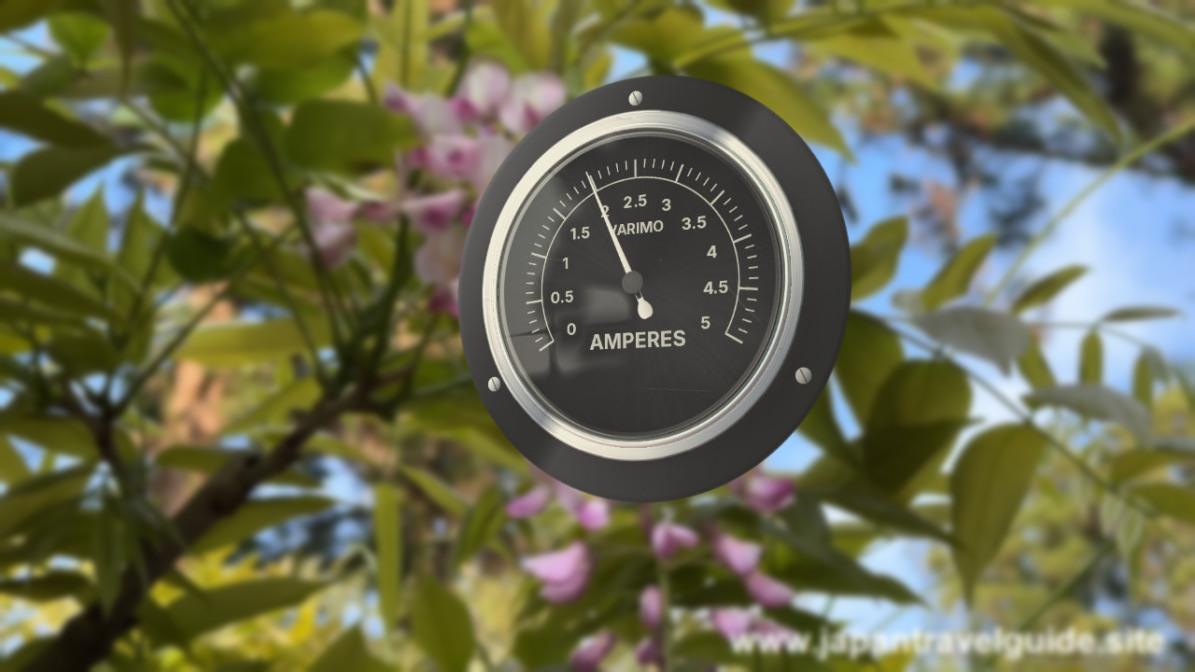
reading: 2,A
